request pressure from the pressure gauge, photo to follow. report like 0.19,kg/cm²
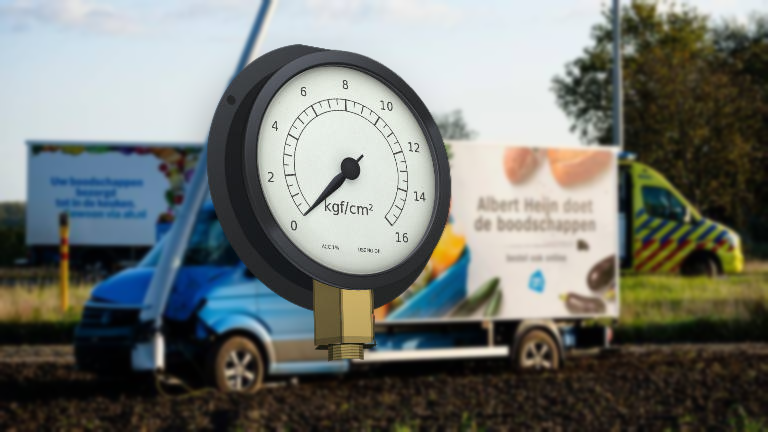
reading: 0,kg/cm²
